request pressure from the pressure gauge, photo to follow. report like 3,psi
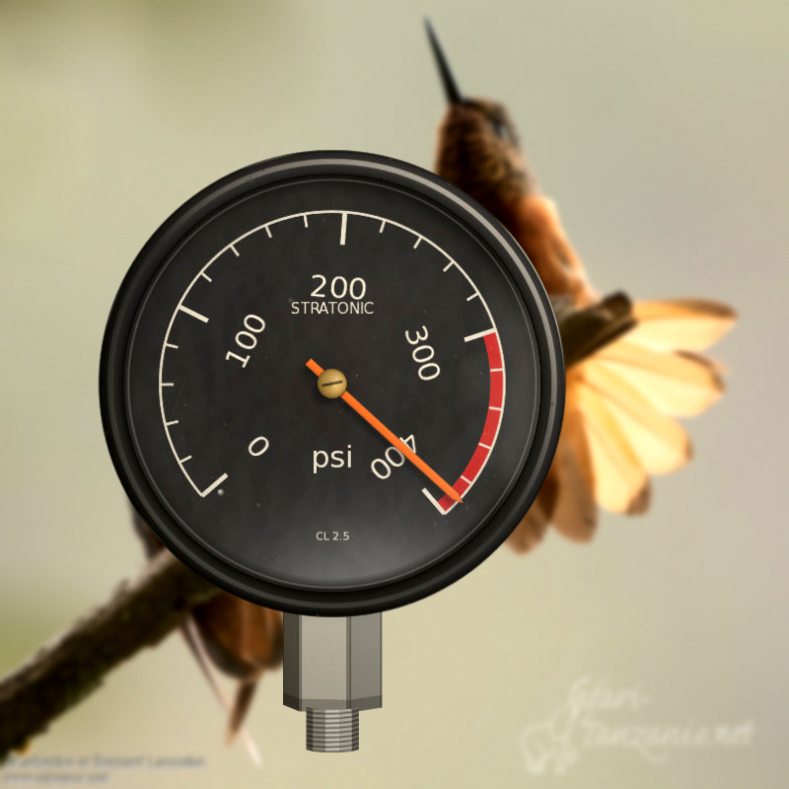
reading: 390,psi
